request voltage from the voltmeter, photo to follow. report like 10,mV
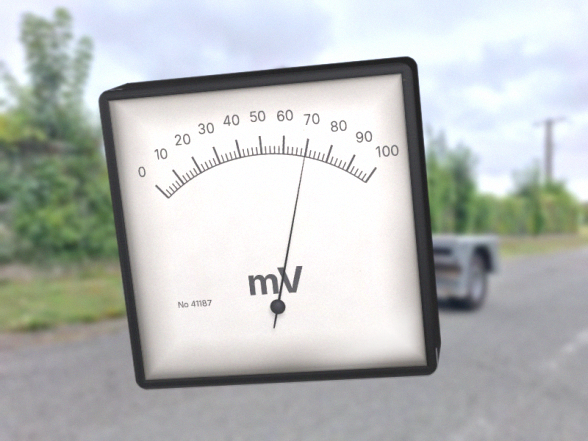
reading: 70,mV
